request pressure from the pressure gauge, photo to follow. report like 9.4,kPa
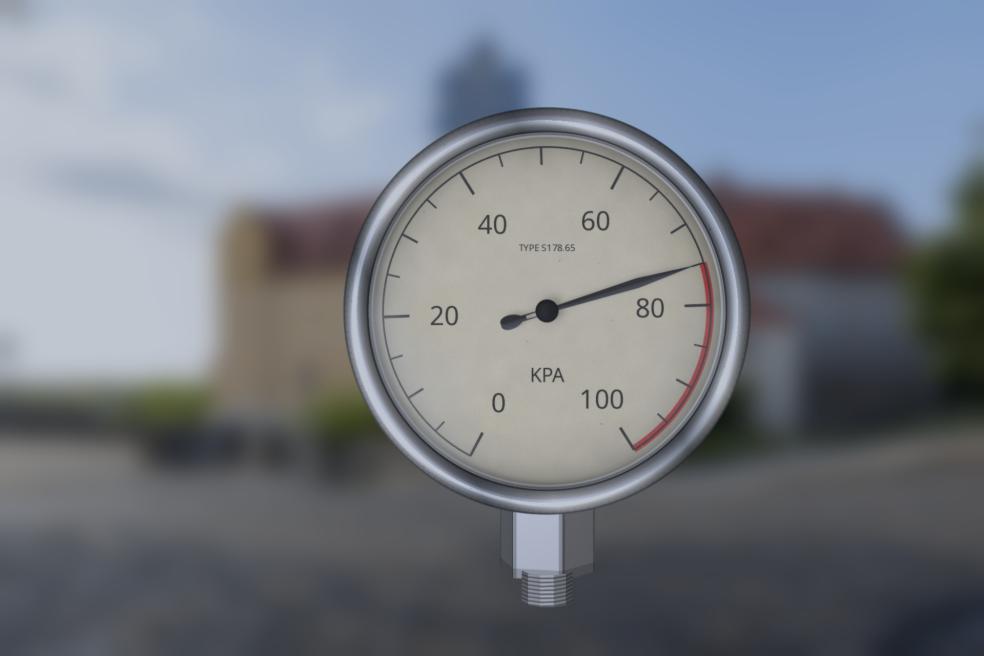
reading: 75,kPa
